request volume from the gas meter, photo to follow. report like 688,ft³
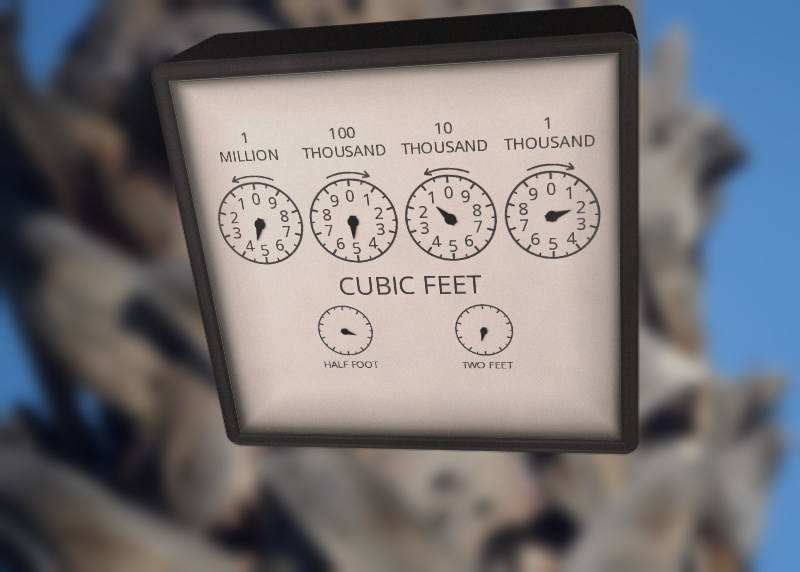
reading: 451200,ft³
